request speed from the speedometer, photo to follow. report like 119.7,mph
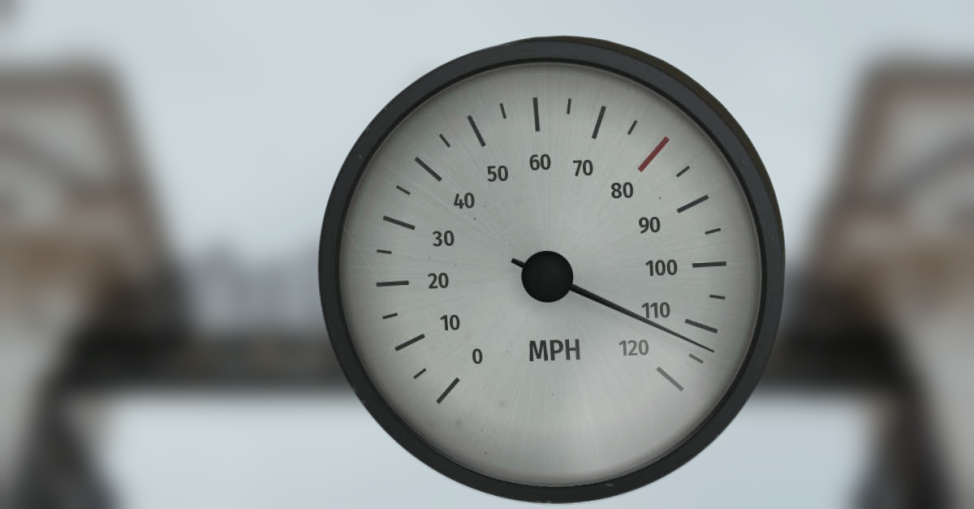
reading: 112.5,mph
